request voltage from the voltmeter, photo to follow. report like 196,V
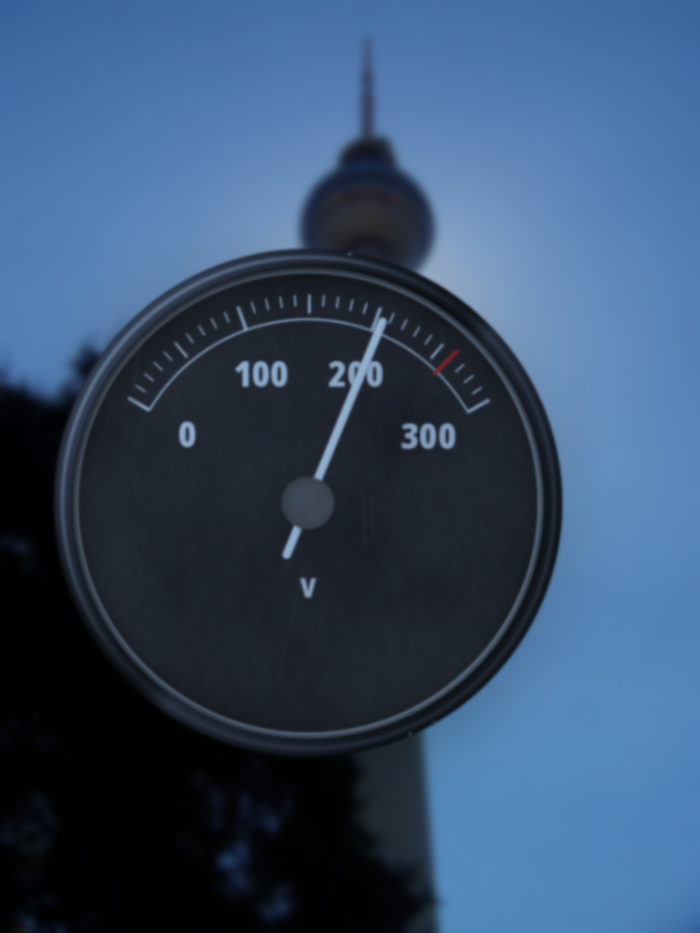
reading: 205,V
